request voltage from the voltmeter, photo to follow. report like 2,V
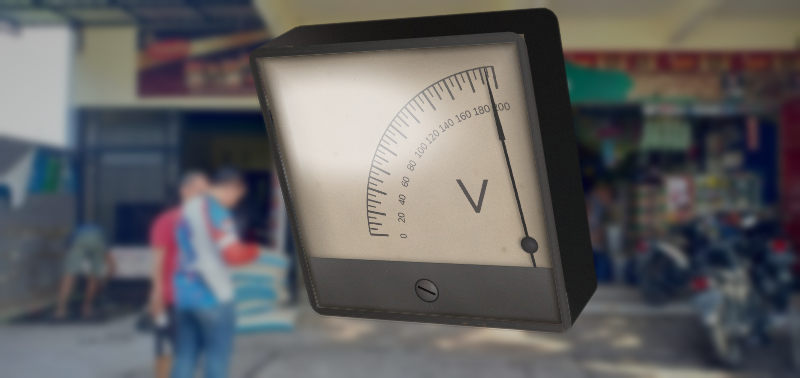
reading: 195,V
